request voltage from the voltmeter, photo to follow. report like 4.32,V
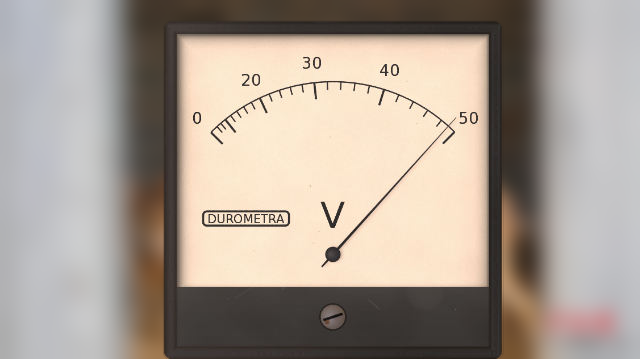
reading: 49,V
